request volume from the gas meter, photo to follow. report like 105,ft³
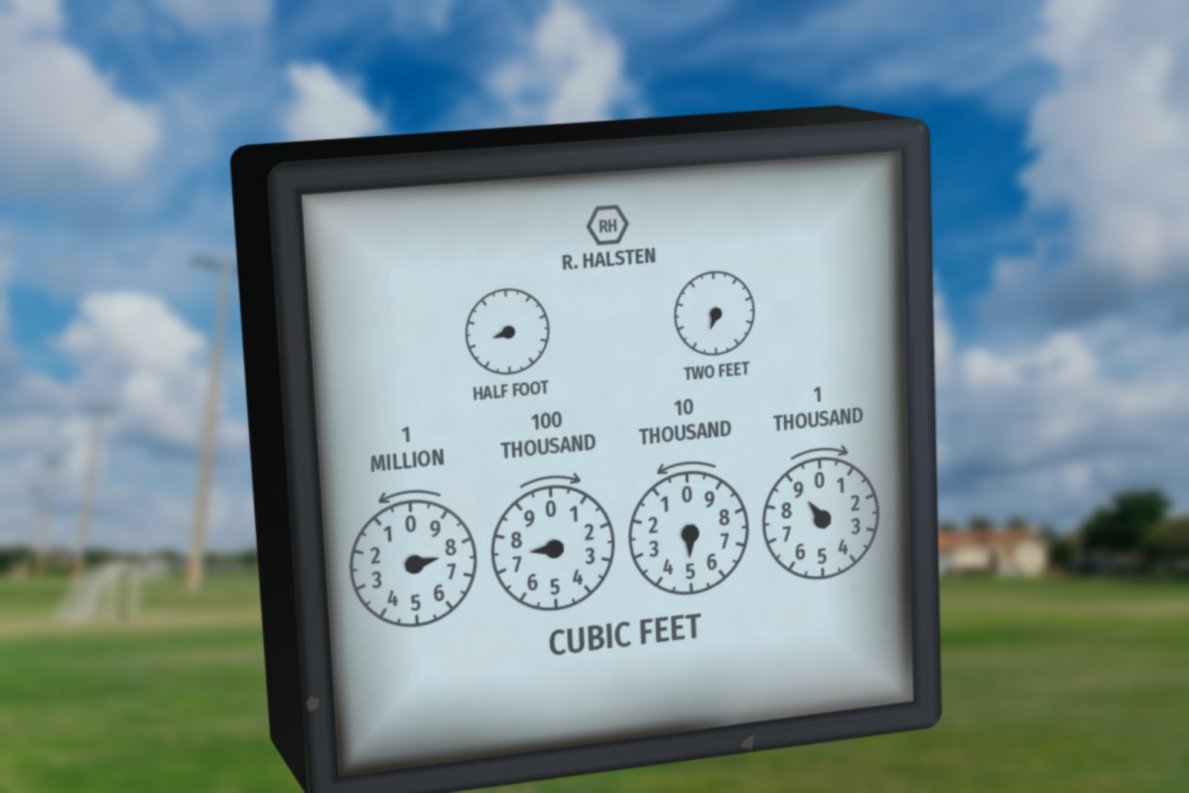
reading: 774900,ft³
